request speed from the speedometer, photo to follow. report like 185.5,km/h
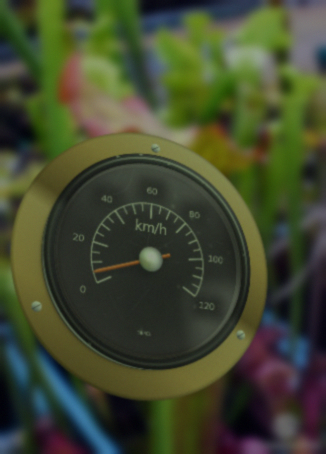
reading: 5,km/h
